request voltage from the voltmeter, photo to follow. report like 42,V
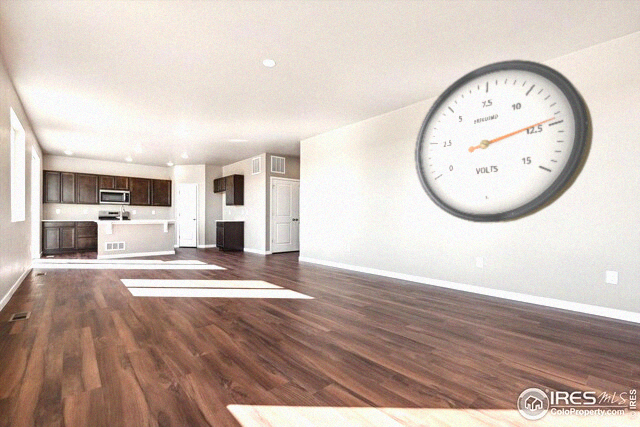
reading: 12.25,V
